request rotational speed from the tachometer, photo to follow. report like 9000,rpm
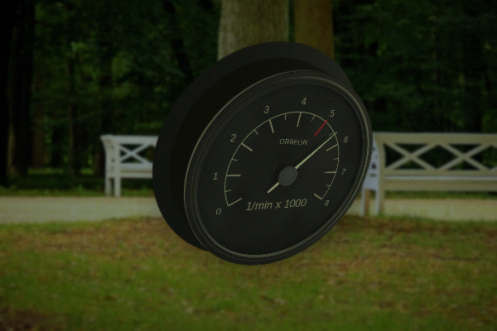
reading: 5500,rpm
